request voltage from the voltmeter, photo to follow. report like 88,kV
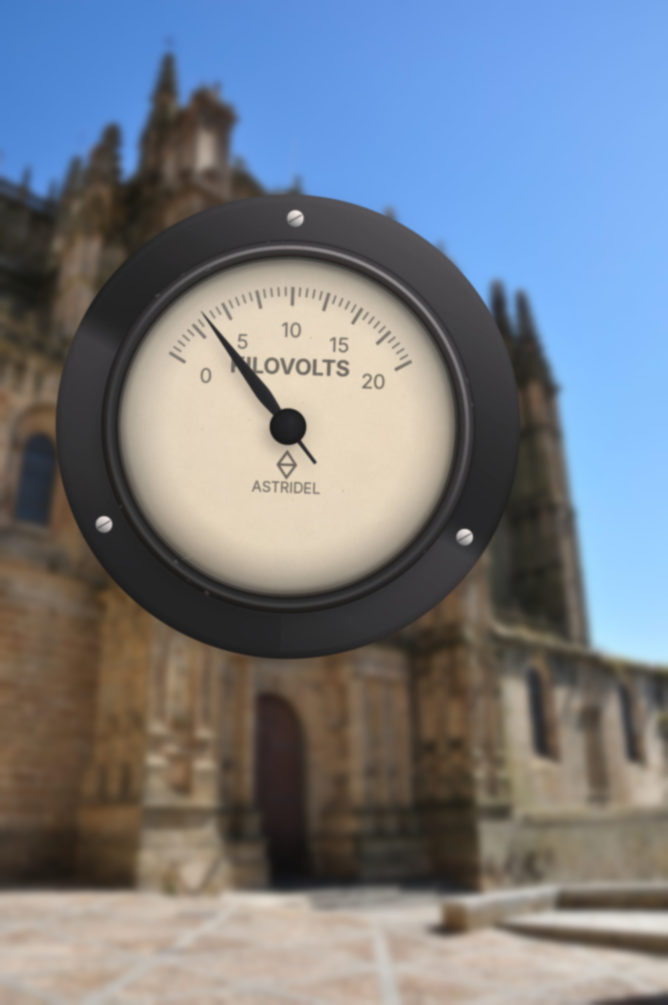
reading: 3.5,kV
